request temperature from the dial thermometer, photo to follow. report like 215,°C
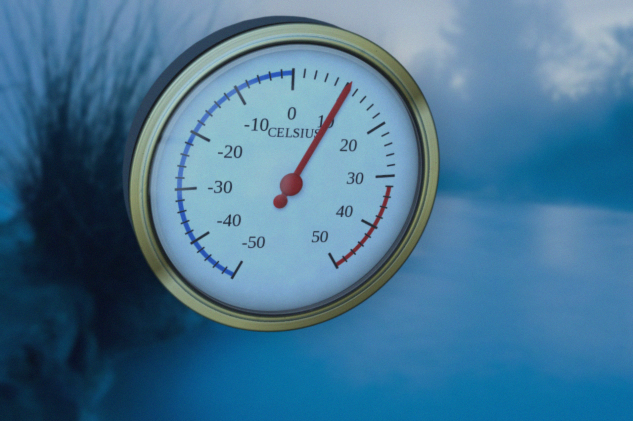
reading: 10,°C
